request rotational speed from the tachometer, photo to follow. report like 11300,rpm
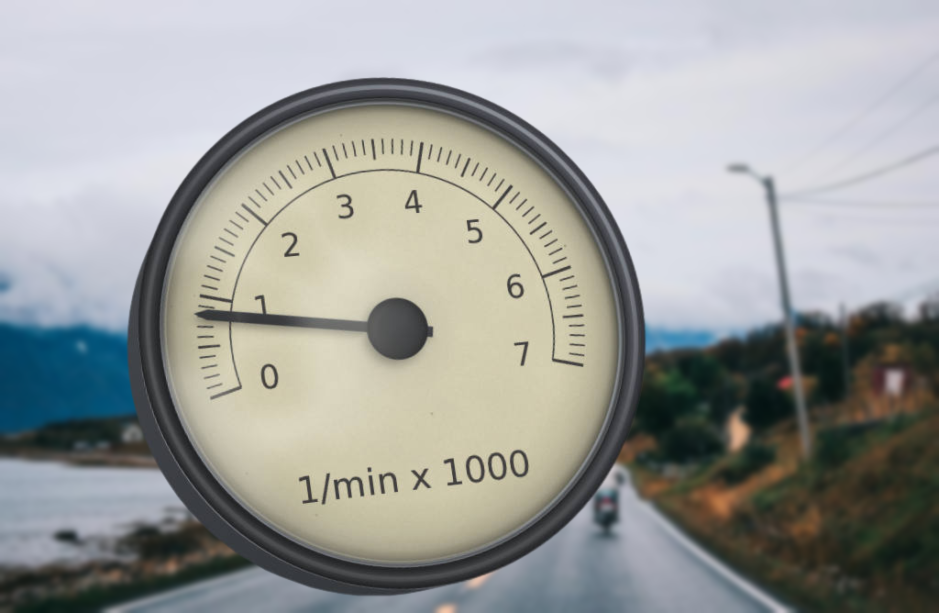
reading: 800,rpm
